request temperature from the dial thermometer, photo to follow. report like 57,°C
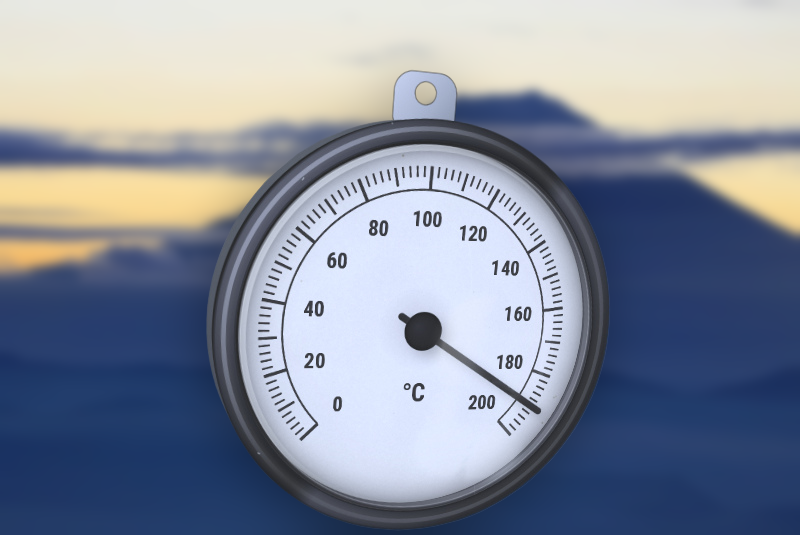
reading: 190,°C
